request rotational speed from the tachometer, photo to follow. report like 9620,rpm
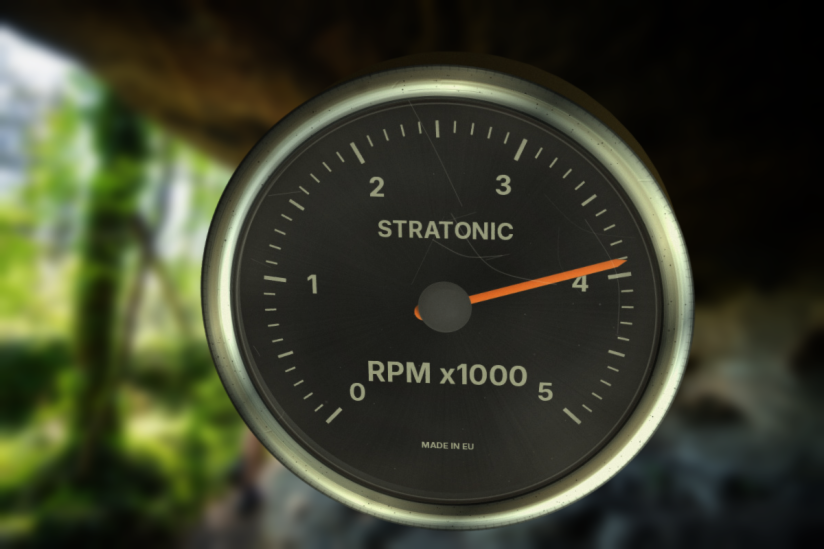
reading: 3900,rpm
